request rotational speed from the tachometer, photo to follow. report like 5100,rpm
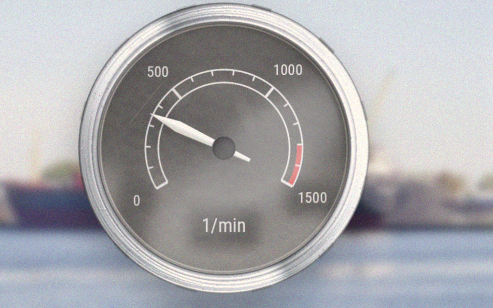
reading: 350,rpm
